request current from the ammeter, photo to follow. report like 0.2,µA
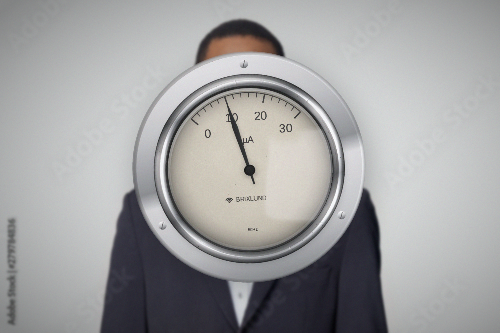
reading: 10,µA
